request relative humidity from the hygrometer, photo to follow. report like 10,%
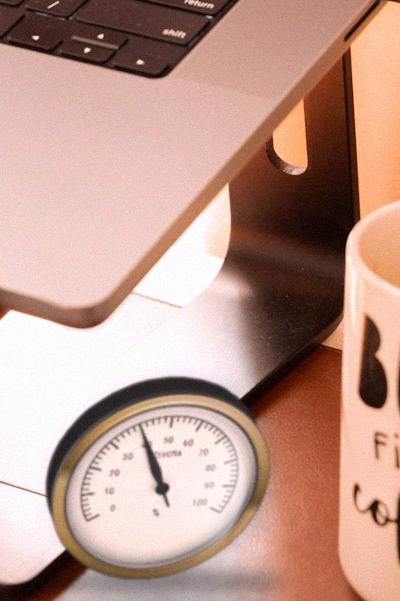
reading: 40,%
